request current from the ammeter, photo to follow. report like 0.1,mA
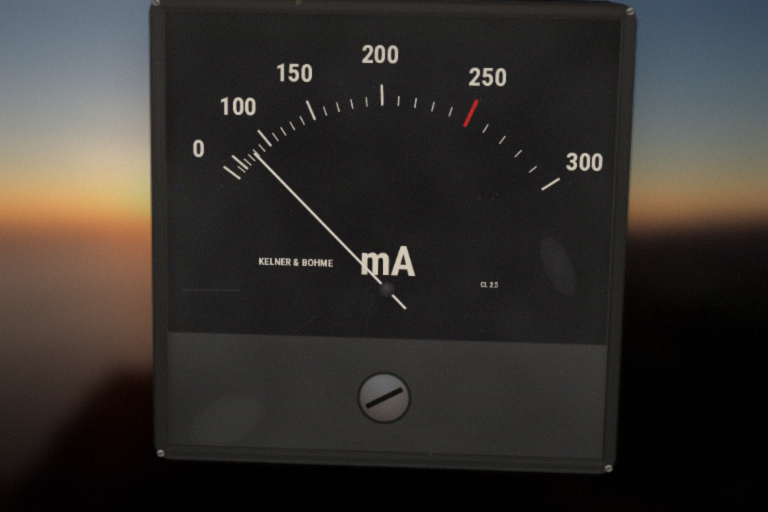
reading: 80,mA
